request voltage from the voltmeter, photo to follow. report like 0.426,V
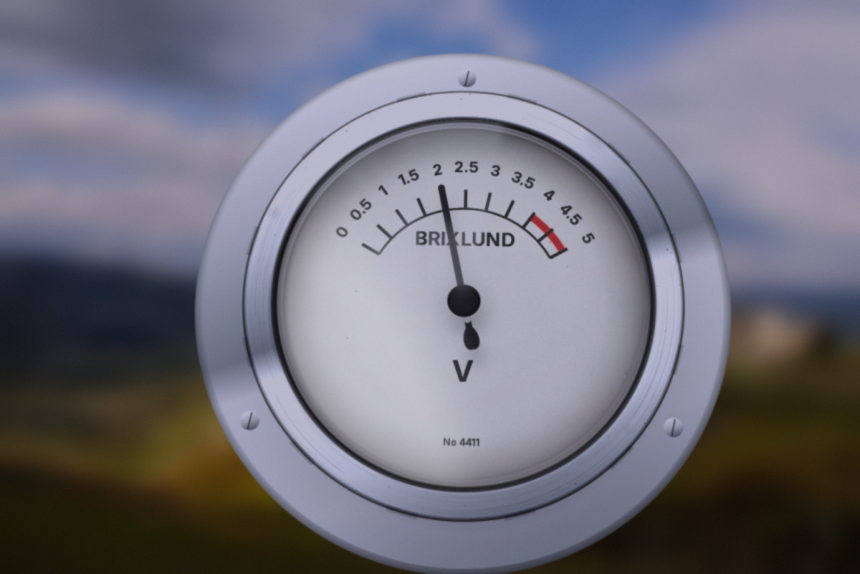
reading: 2,V
